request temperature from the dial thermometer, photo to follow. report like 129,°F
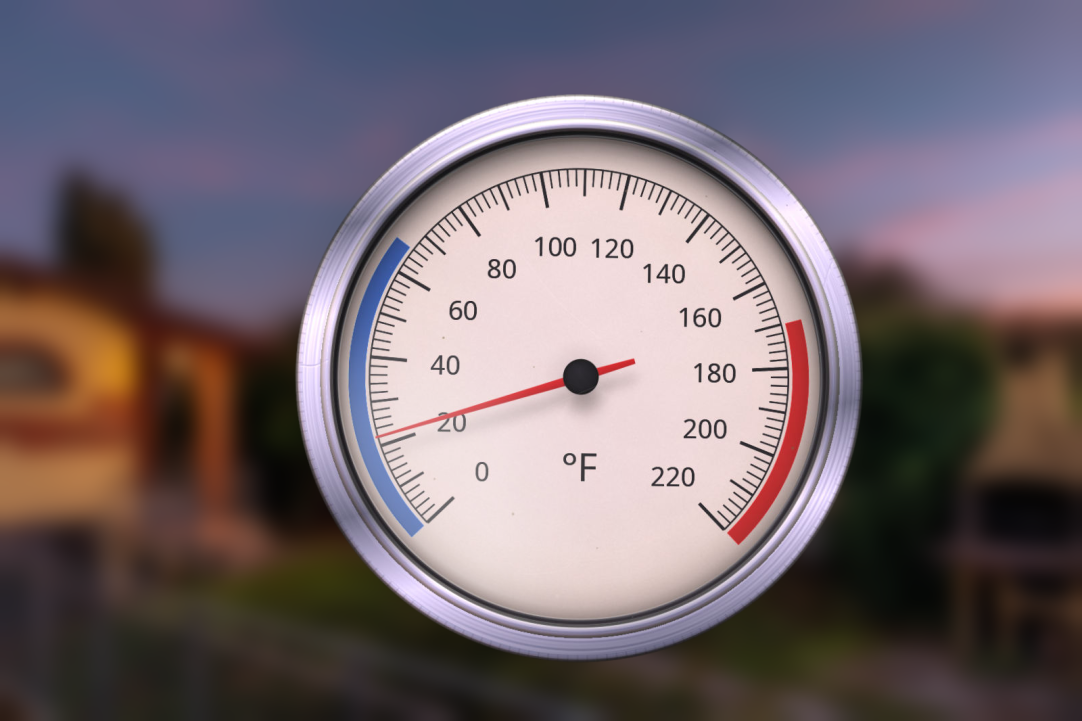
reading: 22,°F
